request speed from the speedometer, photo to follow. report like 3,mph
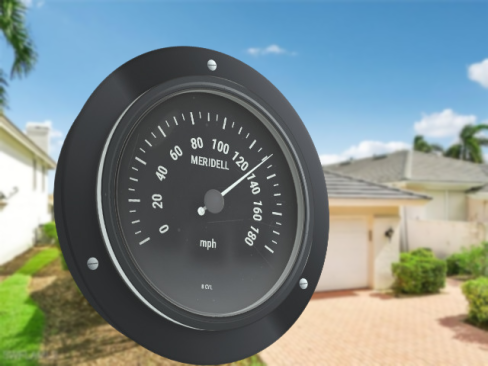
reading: 130,mph
